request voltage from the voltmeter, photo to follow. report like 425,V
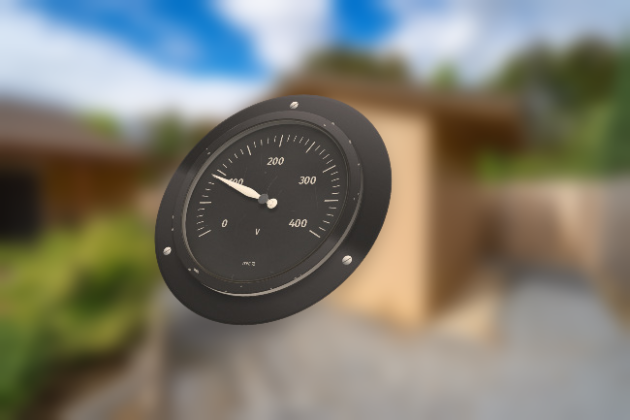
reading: 90,V
